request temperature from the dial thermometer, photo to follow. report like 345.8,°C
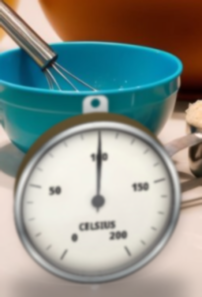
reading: 100,°C
